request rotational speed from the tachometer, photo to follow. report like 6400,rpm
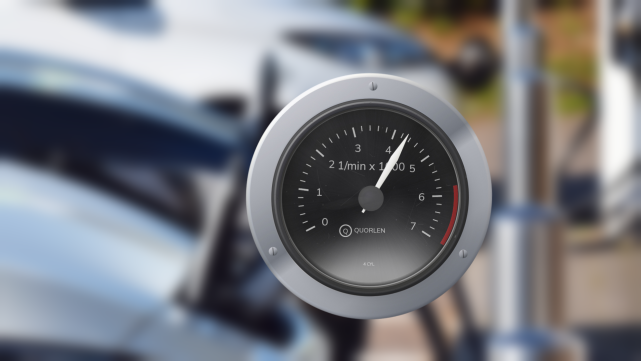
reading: 4300,rpm
